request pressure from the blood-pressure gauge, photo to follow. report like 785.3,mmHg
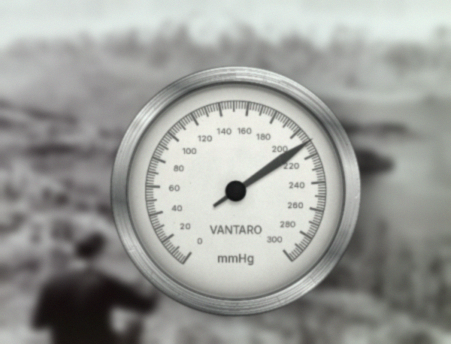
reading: 210,mmHg
